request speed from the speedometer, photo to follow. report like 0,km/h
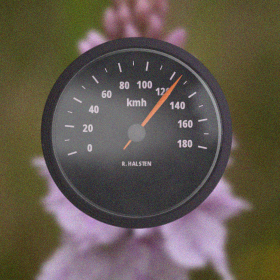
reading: 125,km/h
